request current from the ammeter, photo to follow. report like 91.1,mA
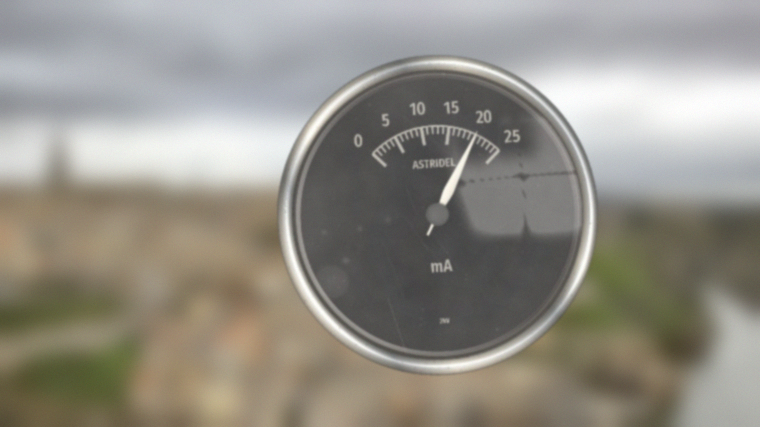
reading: 20,mA
